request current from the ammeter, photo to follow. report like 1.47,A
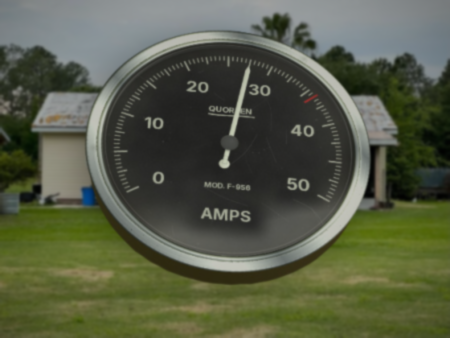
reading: 27.5,A
